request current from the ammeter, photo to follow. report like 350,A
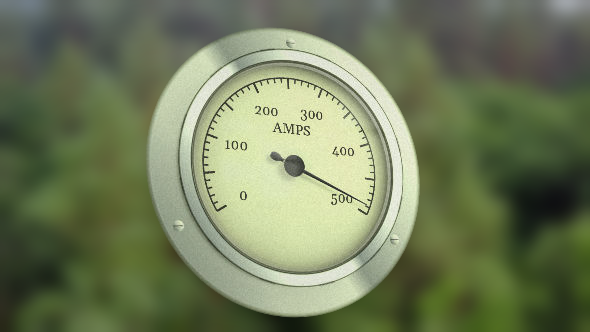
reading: 490,A
